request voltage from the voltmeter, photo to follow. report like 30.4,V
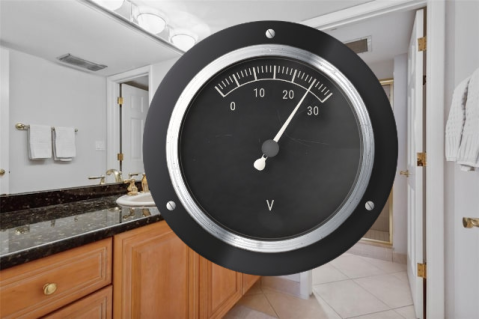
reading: 25,V
